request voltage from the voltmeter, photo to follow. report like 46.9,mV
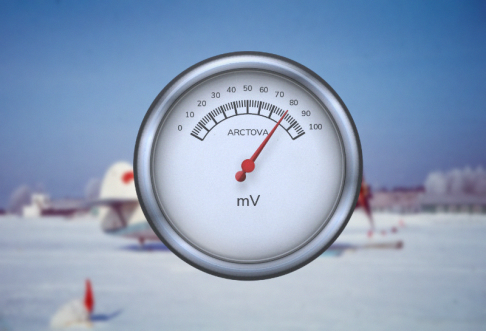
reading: 80,mV
